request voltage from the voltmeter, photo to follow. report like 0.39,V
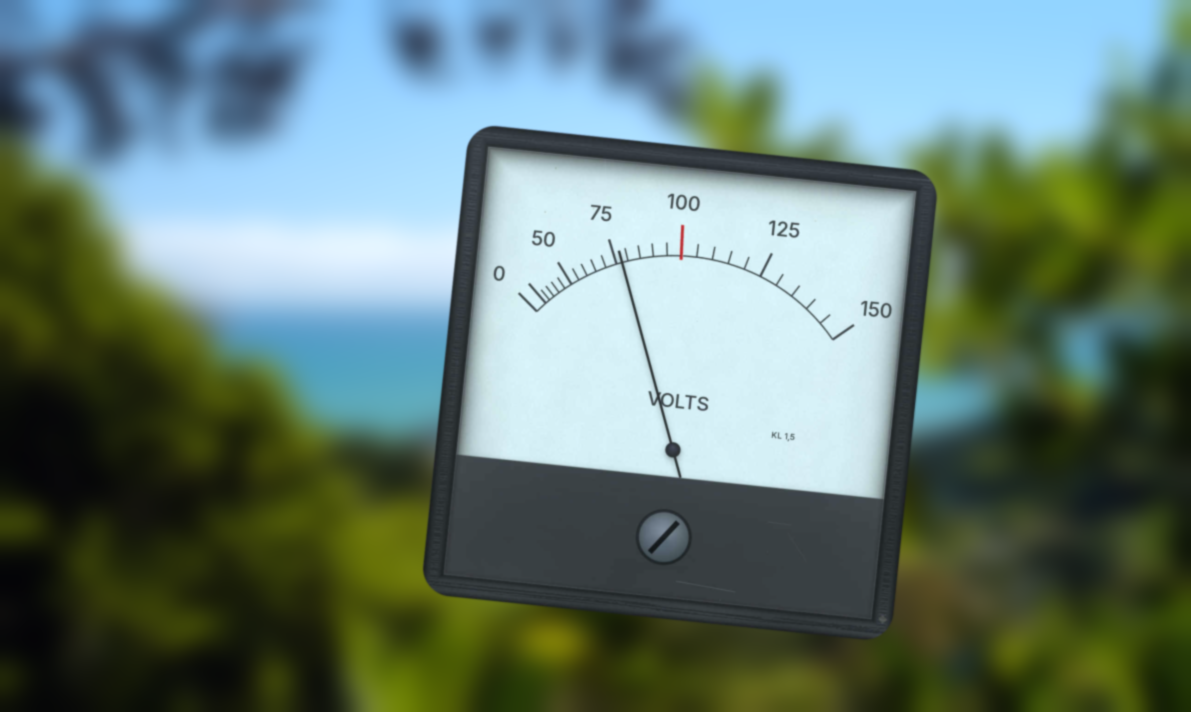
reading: 77.5,V
